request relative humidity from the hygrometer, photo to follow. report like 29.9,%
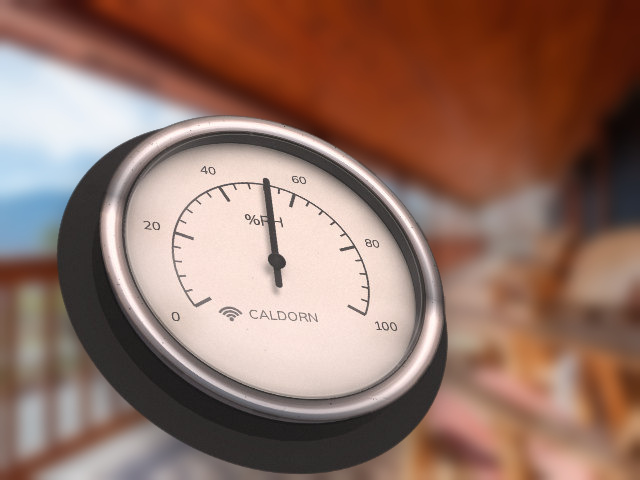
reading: 52,%
